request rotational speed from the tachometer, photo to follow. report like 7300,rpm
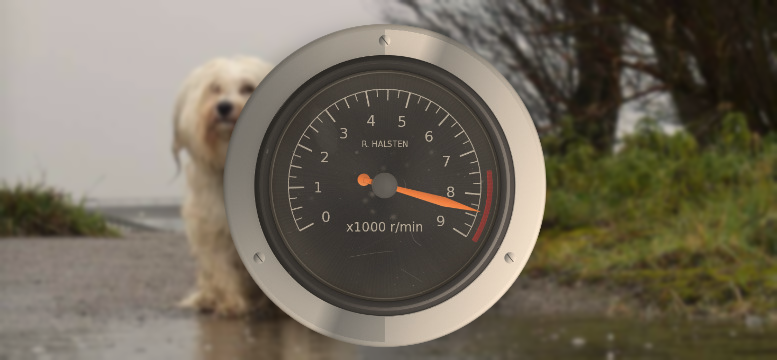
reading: 8375,rpm
